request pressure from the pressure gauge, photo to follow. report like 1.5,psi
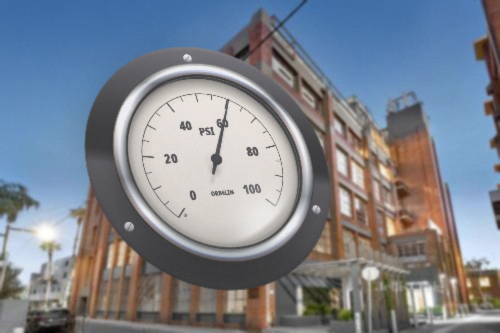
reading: 60,psi
